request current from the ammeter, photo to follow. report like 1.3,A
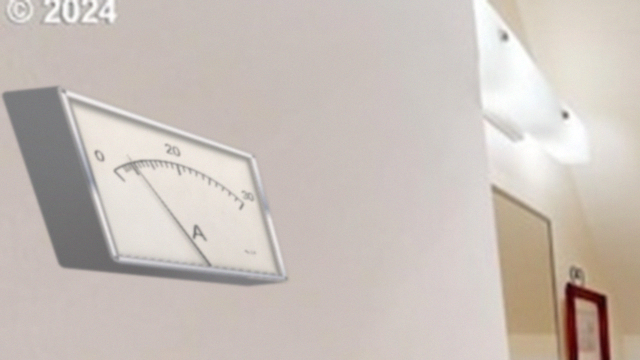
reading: 10,A
